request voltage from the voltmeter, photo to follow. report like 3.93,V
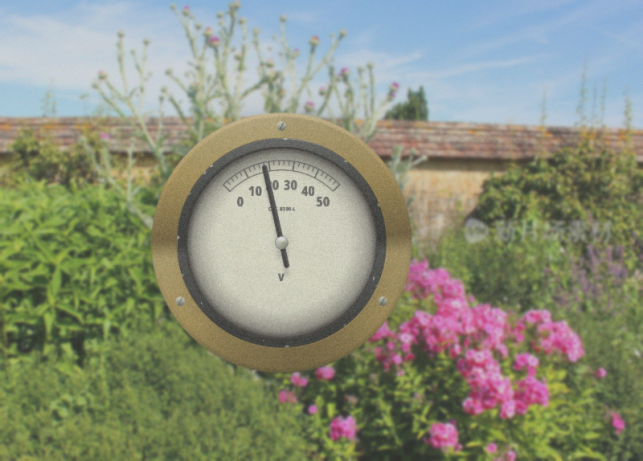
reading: 18,V
